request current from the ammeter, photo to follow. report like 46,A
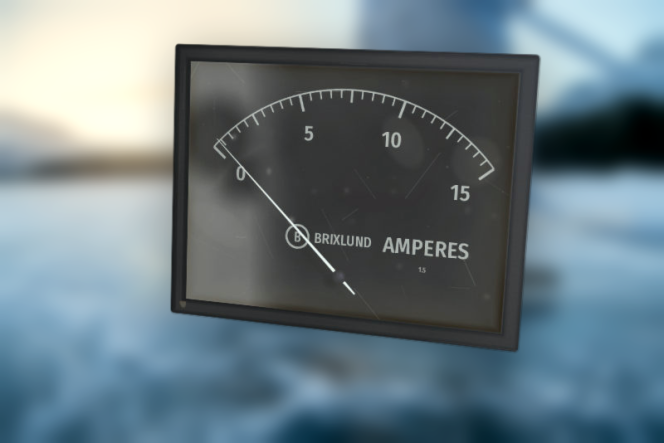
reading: 0.5,A
